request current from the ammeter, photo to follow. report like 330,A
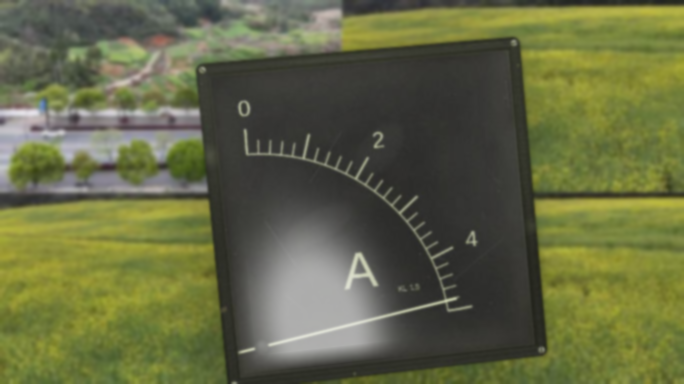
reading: 4.8,A
